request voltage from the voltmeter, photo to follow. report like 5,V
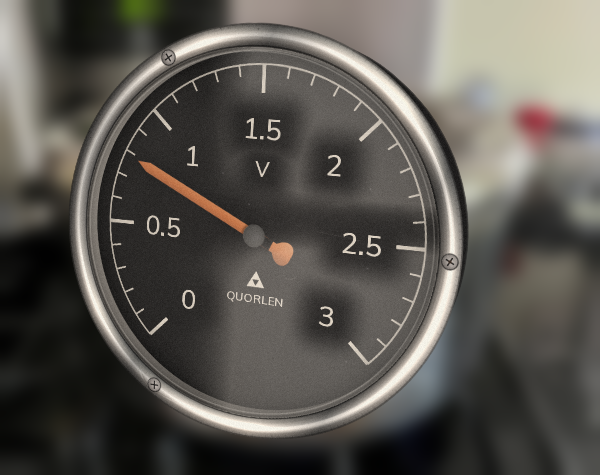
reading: 0.8,V
